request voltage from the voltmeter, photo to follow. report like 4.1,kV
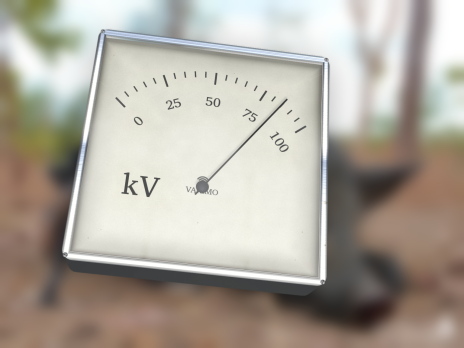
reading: 85,kV
